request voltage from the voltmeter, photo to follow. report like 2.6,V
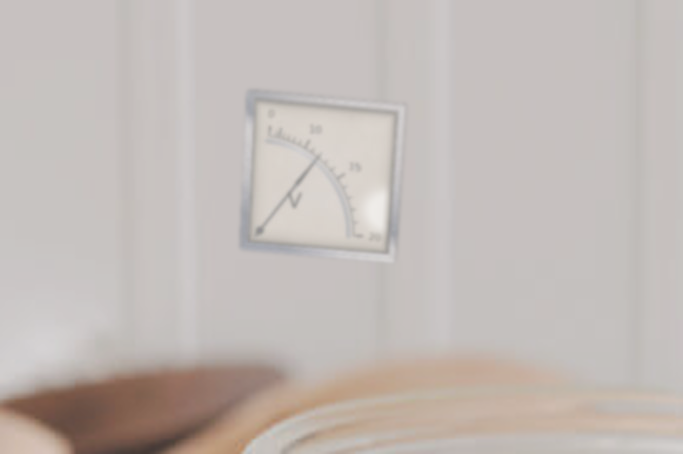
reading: 12,V
